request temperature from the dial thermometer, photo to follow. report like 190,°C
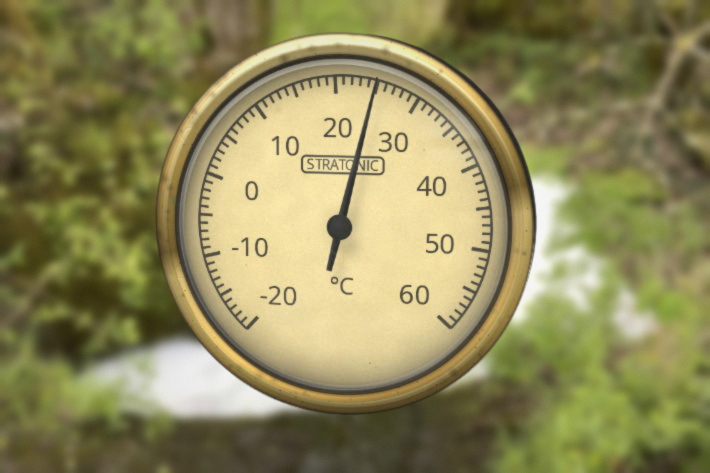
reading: 25,°C
